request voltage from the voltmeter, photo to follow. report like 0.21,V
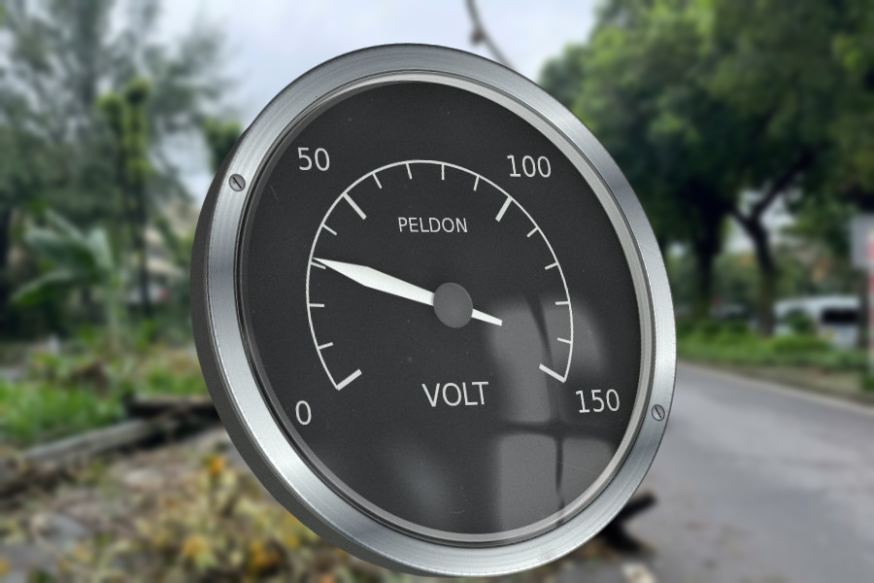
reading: 30,V
